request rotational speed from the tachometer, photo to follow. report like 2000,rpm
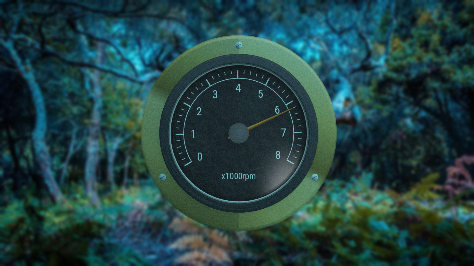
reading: 6200,rpm
